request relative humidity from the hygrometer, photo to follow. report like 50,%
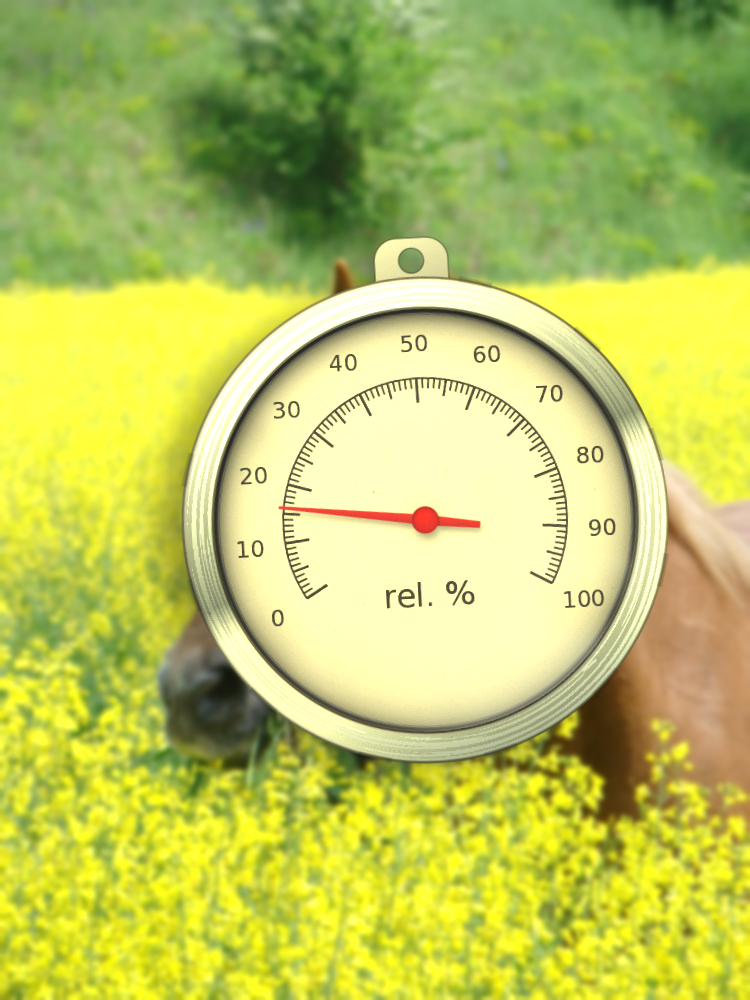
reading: 16,%
